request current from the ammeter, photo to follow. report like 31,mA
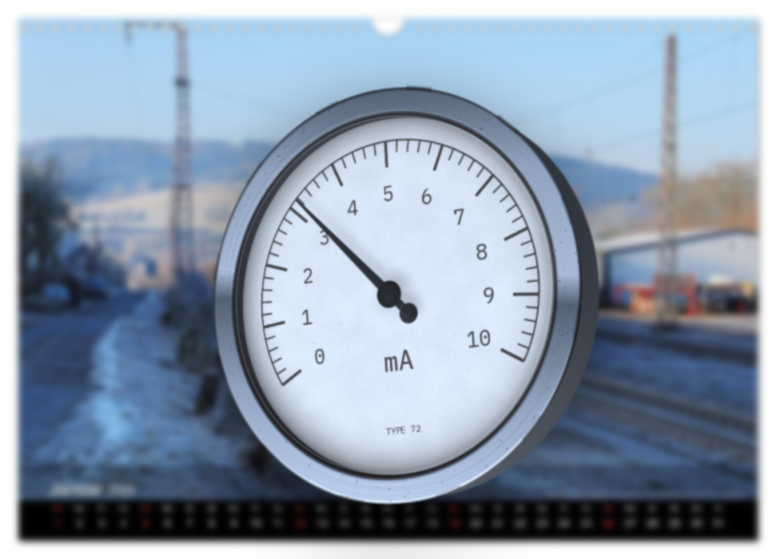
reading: 3.2,mA
